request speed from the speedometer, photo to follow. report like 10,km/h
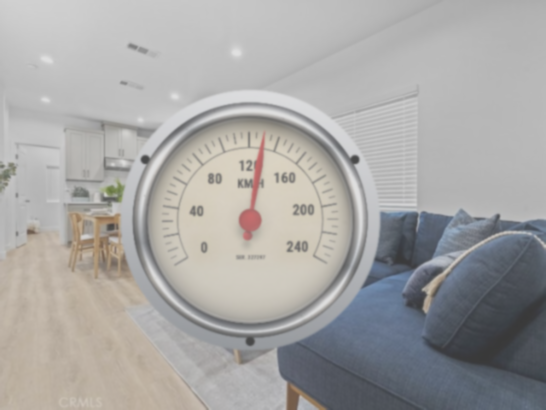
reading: 130,km/h
